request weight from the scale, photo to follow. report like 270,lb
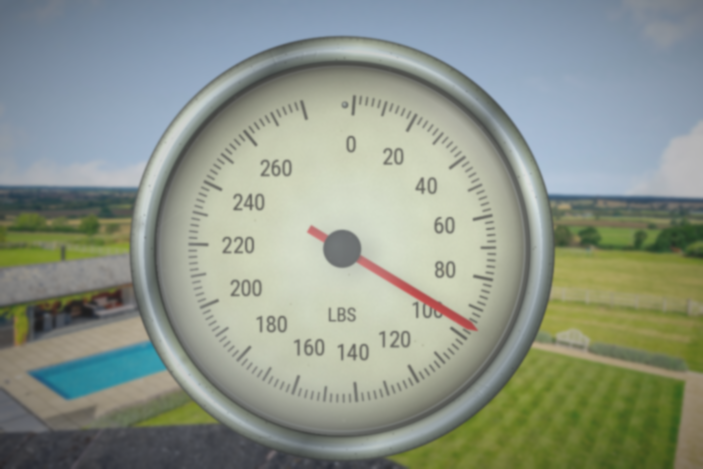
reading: 96,lb
